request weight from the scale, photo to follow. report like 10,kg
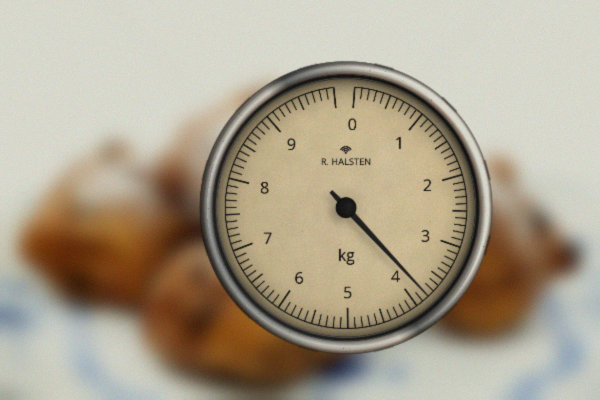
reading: 3.8,kg
